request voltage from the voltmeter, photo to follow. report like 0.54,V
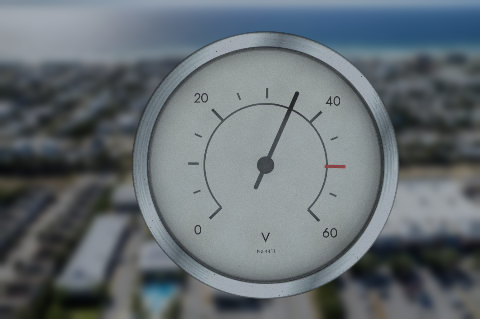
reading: 35,V
